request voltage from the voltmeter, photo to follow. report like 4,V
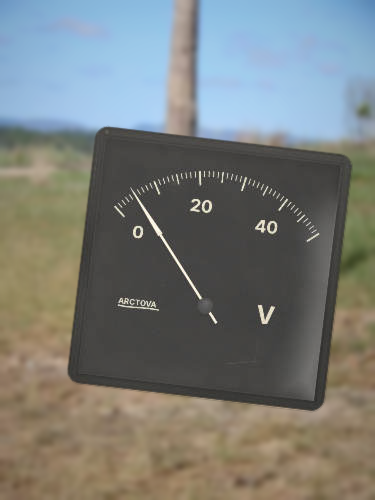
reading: 5,V
